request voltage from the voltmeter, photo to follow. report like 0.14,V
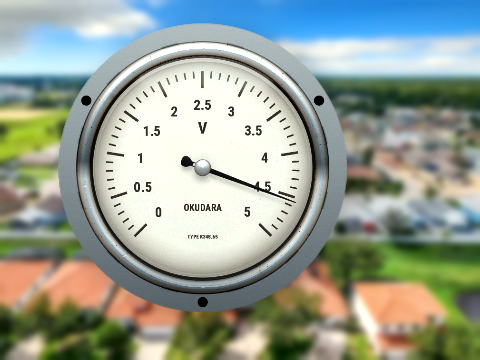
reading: 4.55,V
